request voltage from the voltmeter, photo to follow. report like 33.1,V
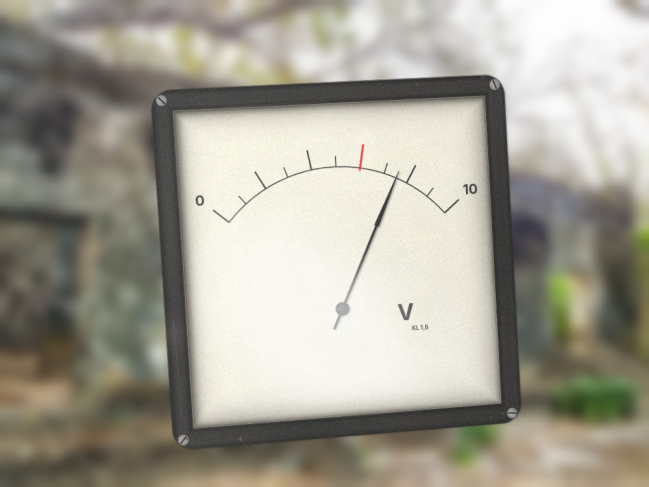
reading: 7.5,V
